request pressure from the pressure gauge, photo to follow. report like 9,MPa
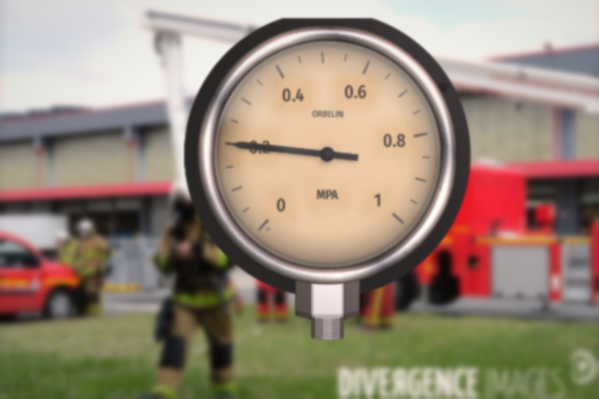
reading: 0.2,MPa
